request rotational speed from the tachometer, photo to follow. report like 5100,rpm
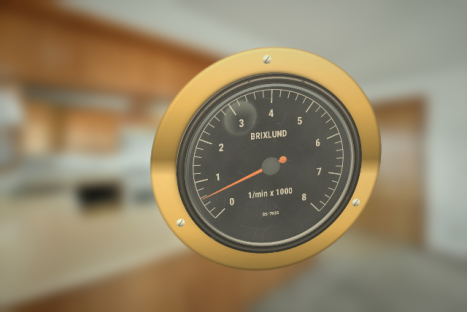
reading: 600,rpm
